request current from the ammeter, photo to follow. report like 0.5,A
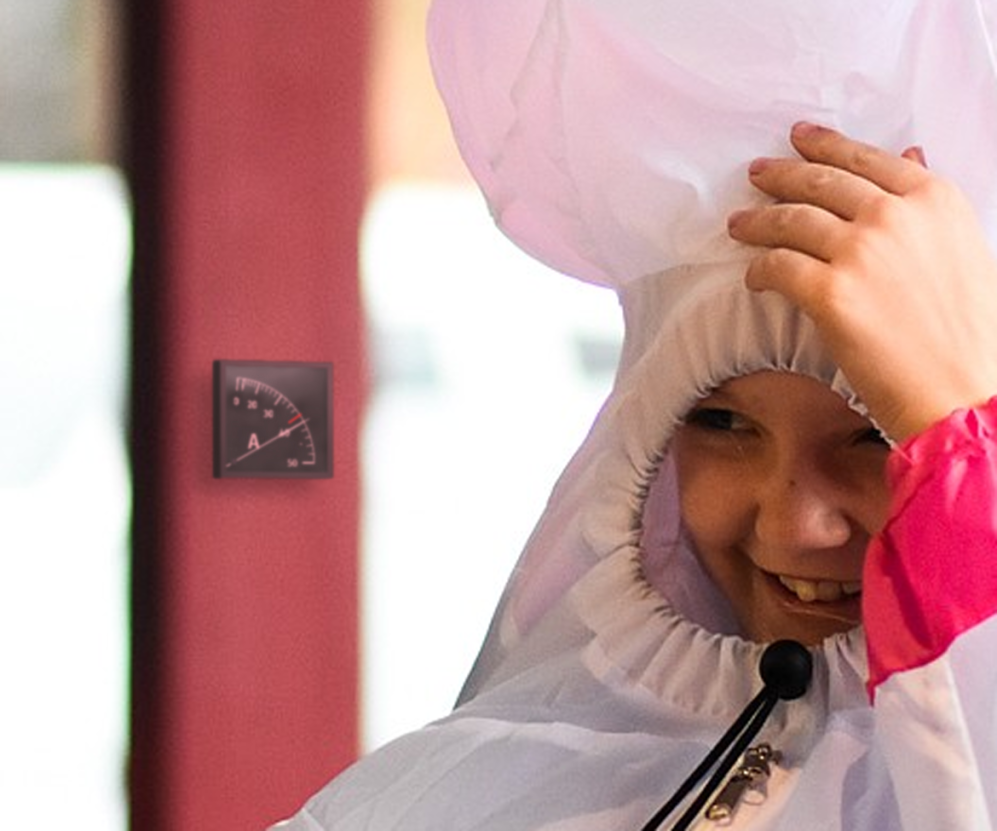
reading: 40,A
